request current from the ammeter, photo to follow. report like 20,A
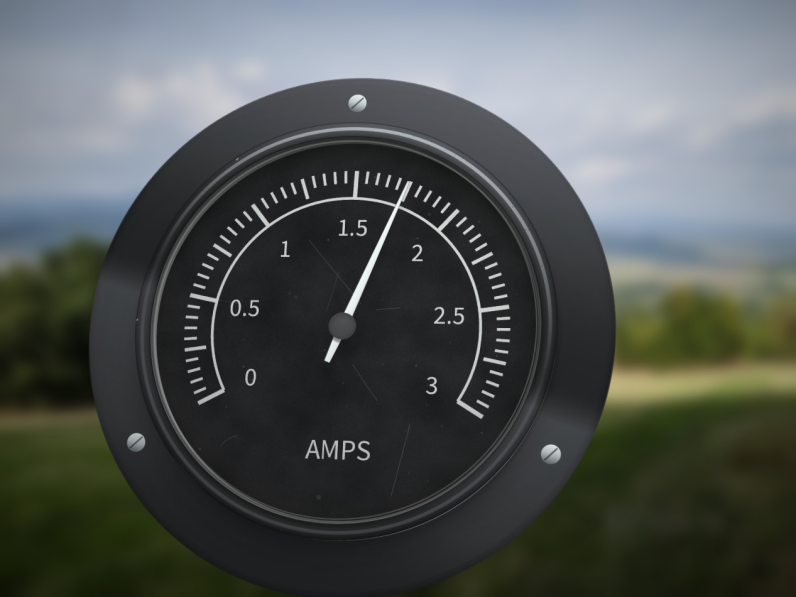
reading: 1.75,A
